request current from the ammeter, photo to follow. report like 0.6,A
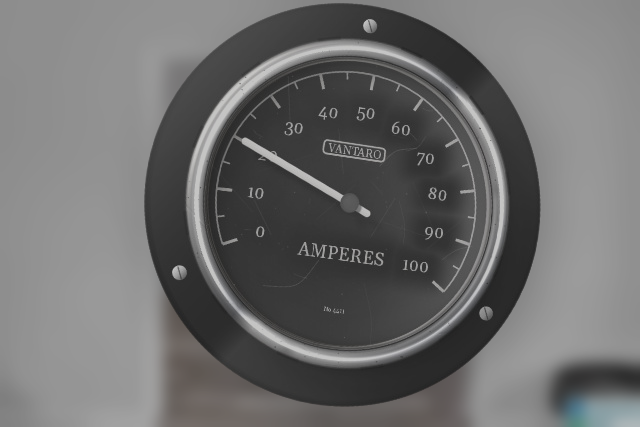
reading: 20,A
